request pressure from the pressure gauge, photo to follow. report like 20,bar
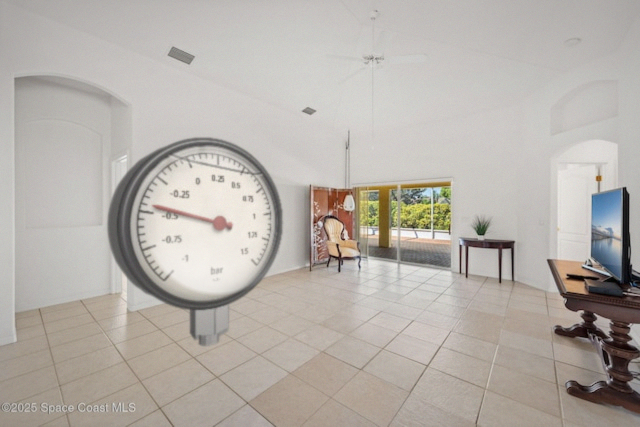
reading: -0.45,bar
